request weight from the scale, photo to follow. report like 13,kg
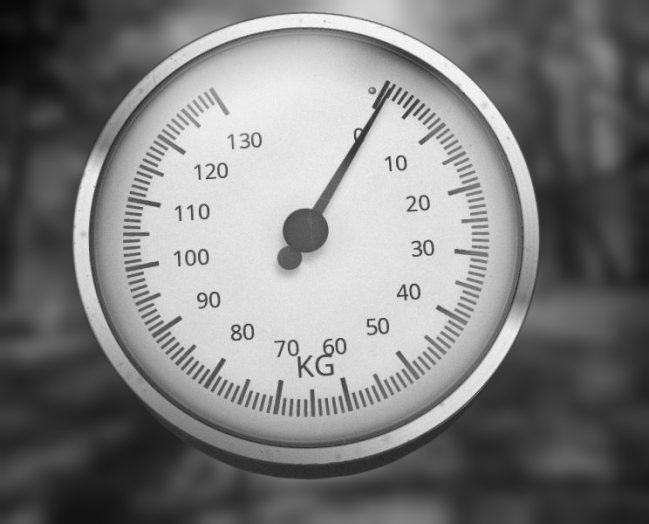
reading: 1,kg
